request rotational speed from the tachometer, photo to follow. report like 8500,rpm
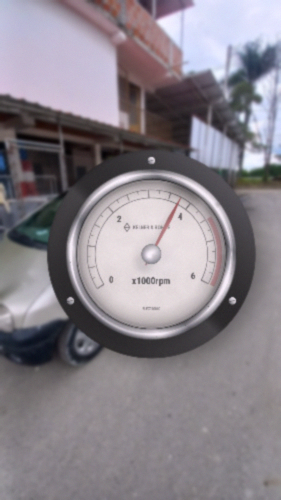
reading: 3750,rpm
